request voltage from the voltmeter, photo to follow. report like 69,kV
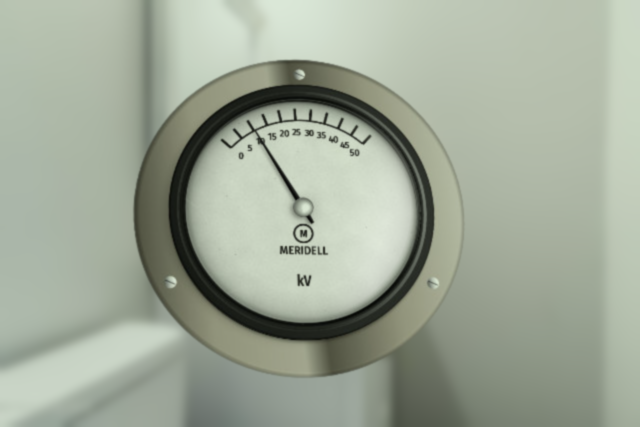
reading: 10,kV
